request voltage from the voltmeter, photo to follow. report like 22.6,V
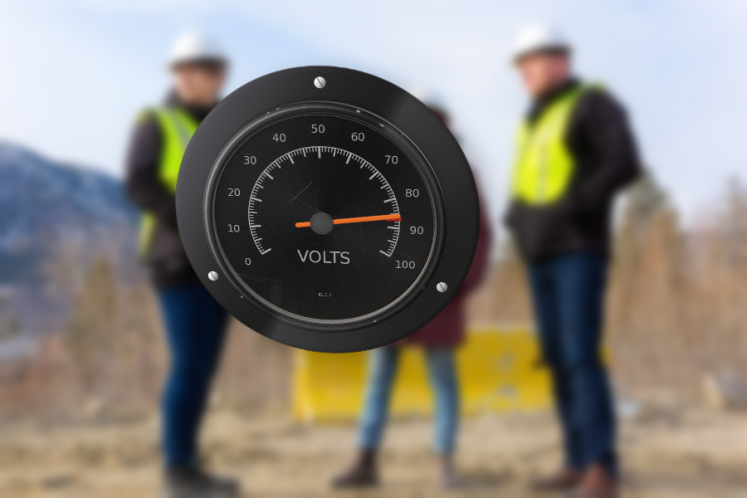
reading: 85,V
